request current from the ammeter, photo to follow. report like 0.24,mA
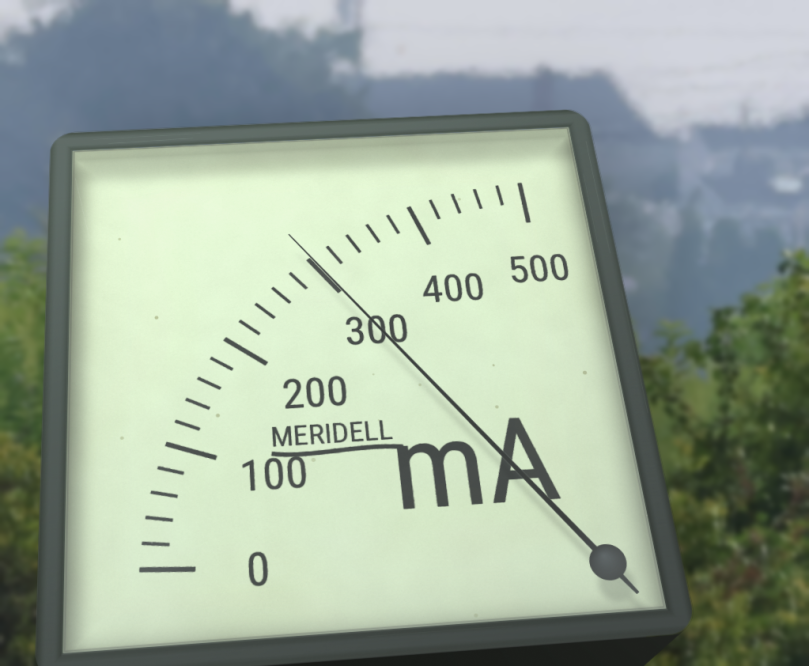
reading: 300,mA
